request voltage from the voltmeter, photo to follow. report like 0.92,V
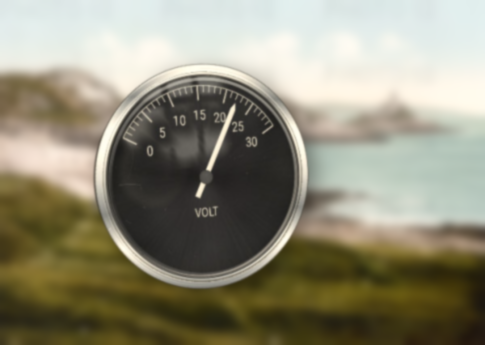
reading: 22,V
